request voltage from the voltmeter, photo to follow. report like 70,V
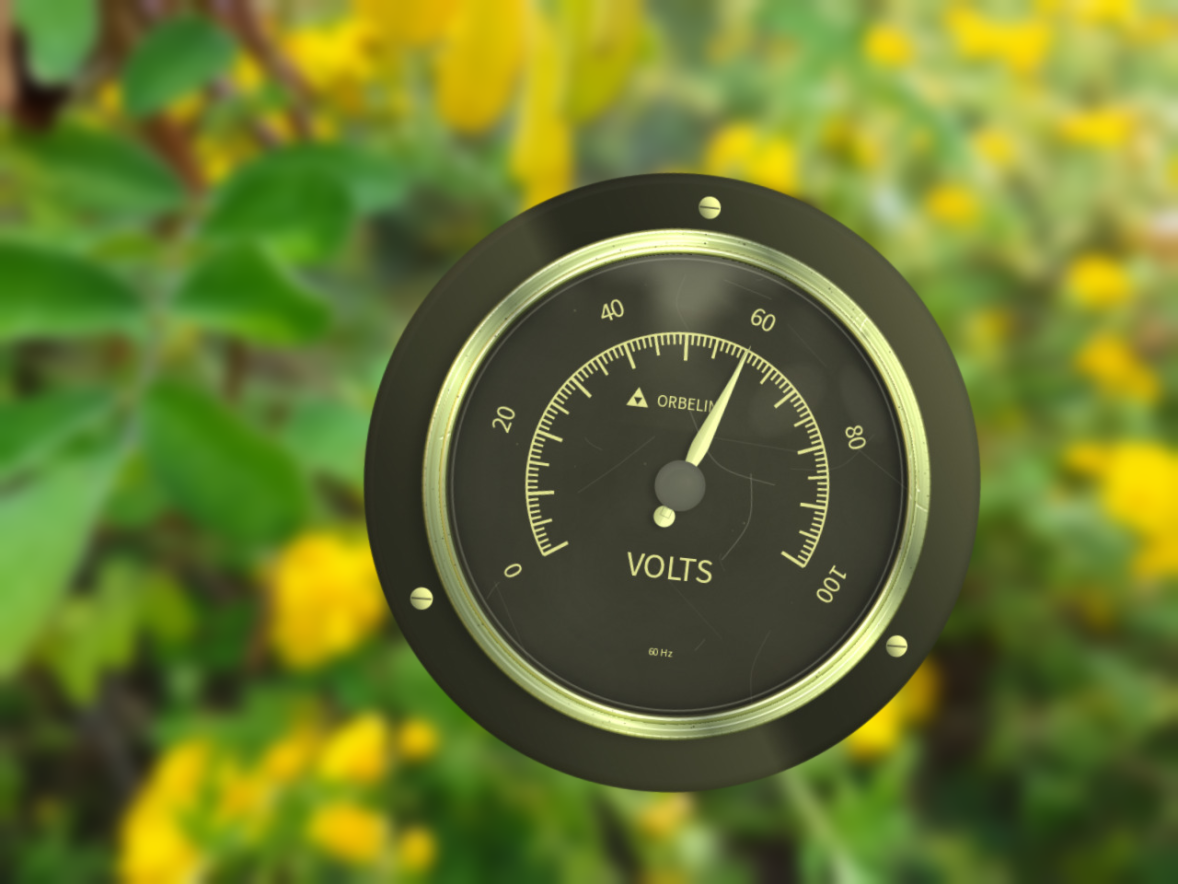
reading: 60,V
